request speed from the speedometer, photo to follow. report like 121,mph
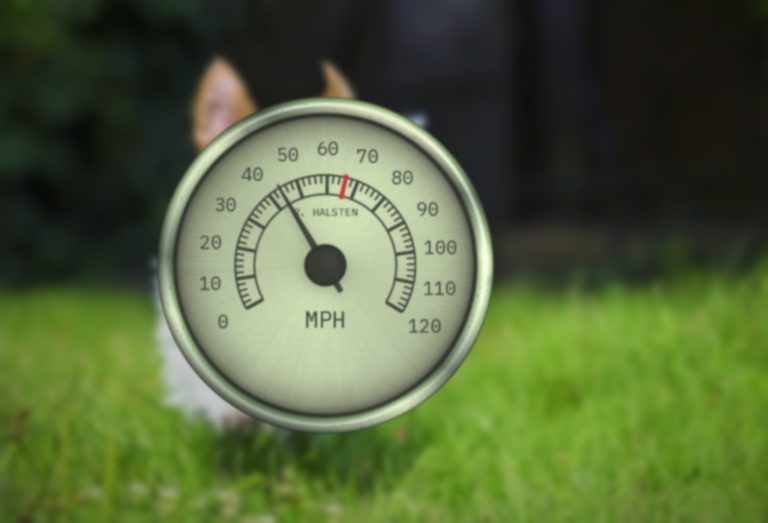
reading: 44,mph
